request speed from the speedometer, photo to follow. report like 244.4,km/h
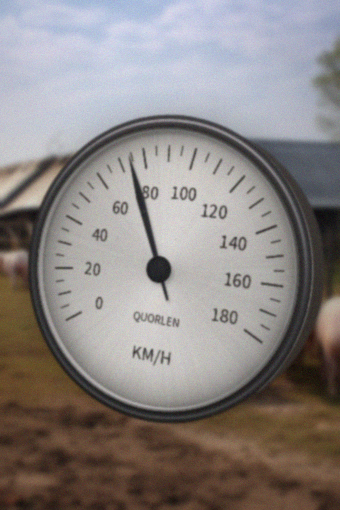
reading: 75,km/h
